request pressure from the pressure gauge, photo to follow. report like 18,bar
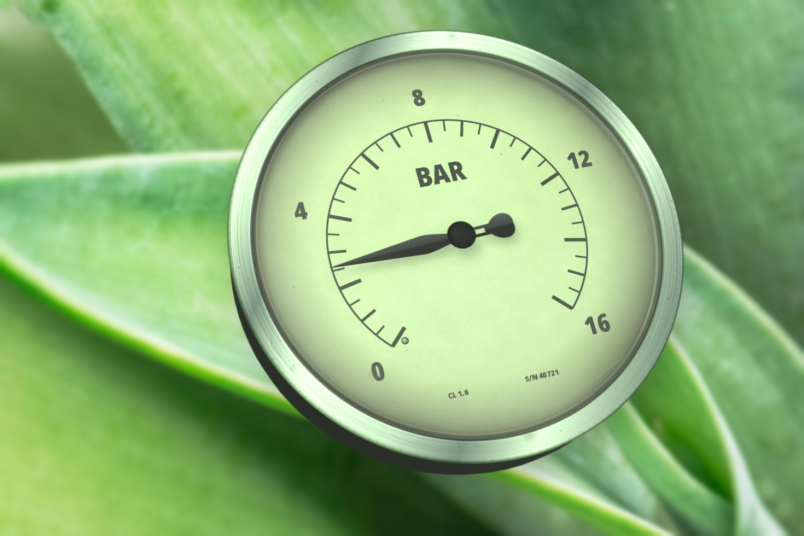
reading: 2.5,bar
